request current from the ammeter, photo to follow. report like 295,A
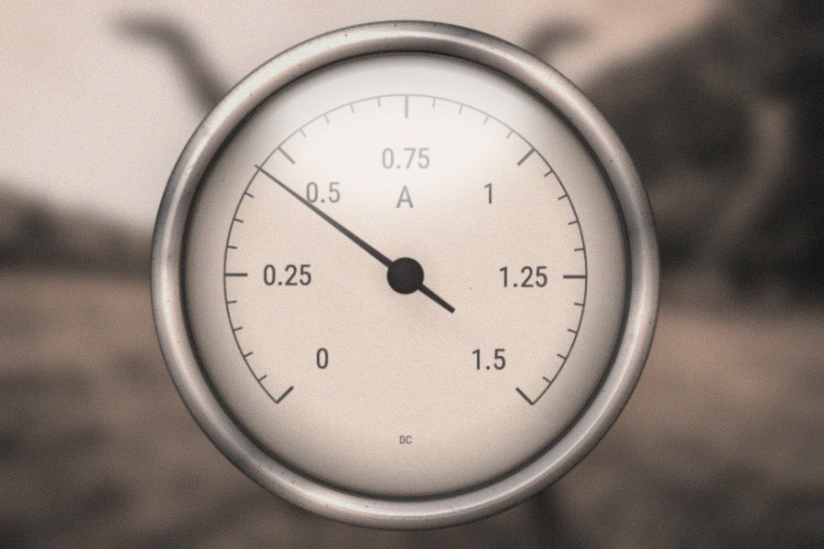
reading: 0.45,A
